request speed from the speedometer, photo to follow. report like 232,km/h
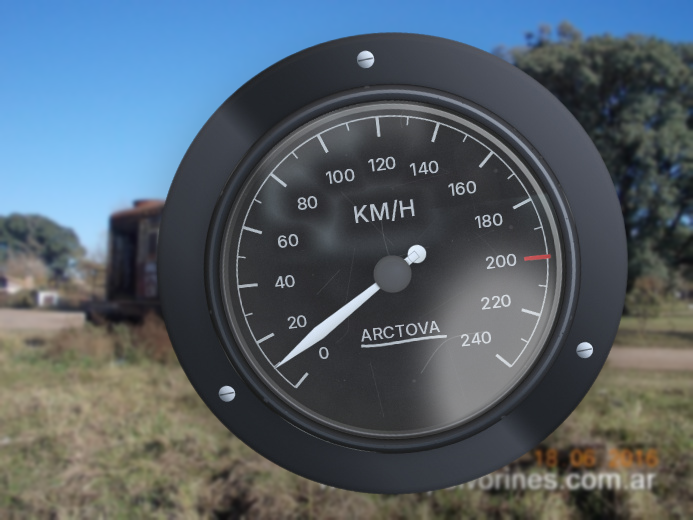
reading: 10,km/h
